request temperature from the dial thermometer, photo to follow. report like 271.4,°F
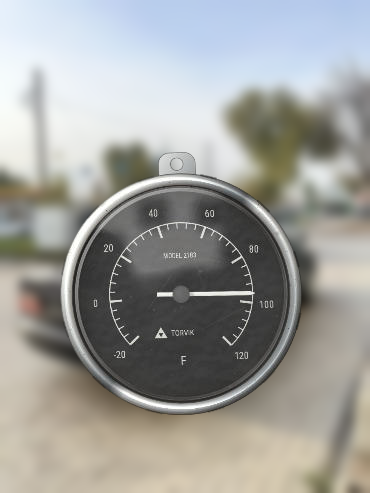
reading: 96,°F
